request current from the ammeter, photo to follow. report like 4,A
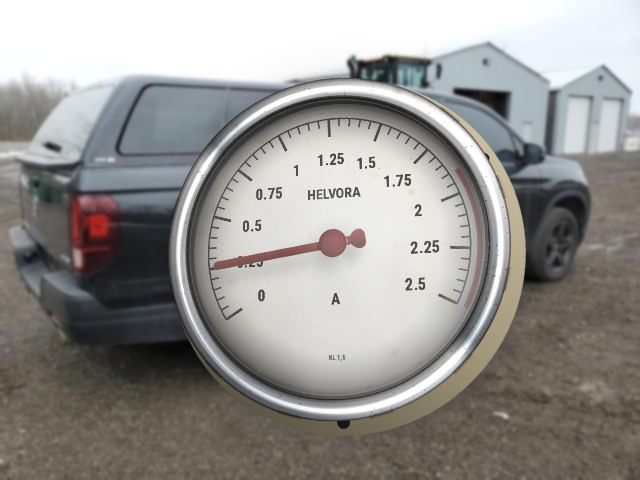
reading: 0.25,A
